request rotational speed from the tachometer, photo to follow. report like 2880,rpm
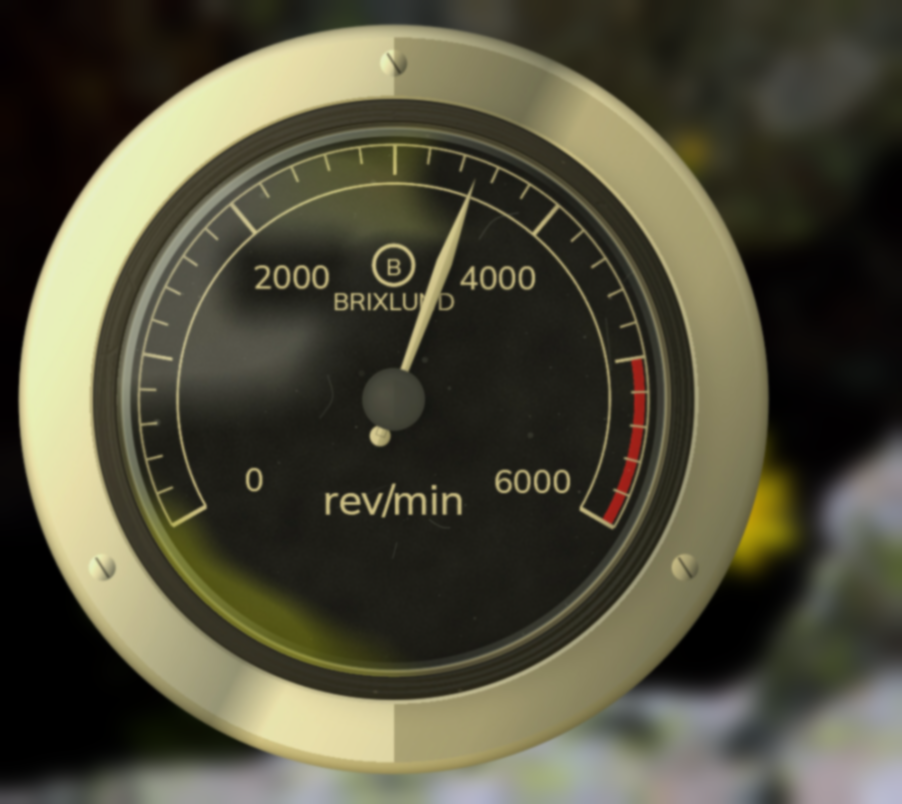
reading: 3500,rpm
